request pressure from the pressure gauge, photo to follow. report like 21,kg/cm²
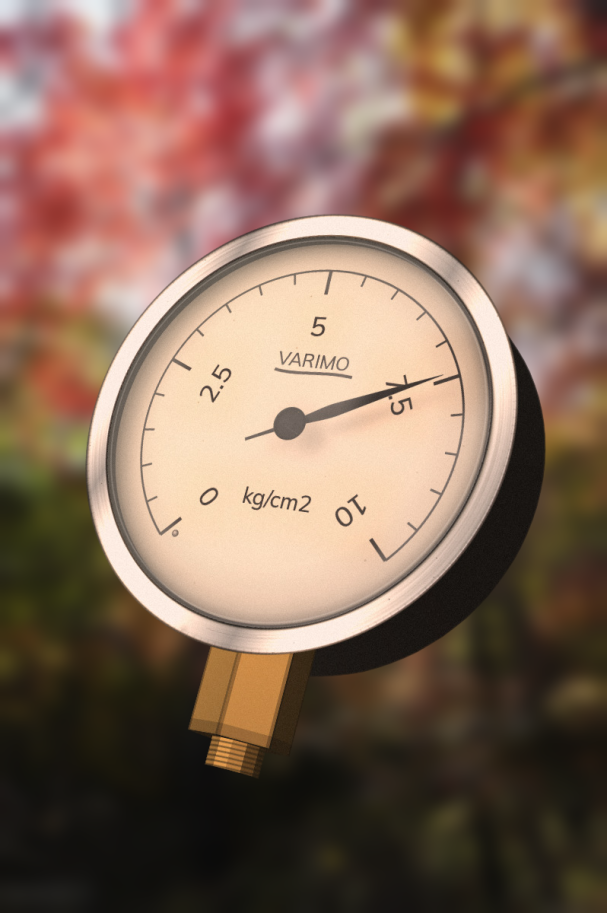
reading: 7.5,kg/cm²
